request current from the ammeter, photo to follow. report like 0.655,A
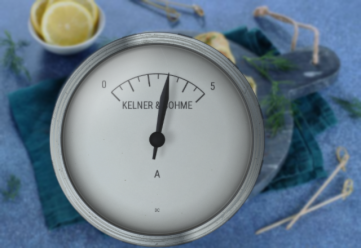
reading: 3,A
